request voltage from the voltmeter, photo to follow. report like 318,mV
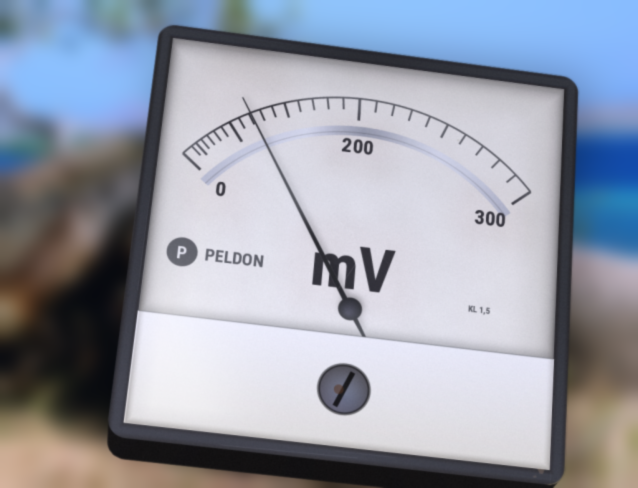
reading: 120,mV
